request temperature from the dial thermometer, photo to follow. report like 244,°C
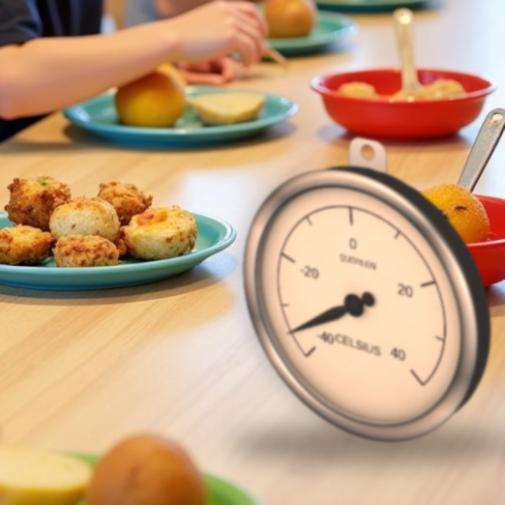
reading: -35,°C
